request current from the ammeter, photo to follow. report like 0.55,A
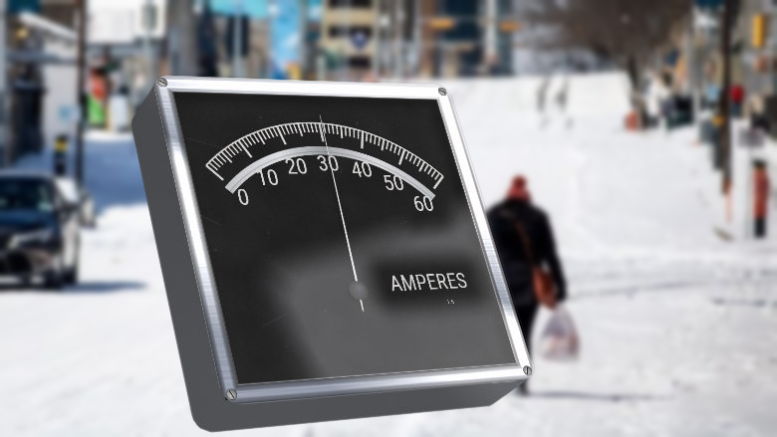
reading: 30,A
